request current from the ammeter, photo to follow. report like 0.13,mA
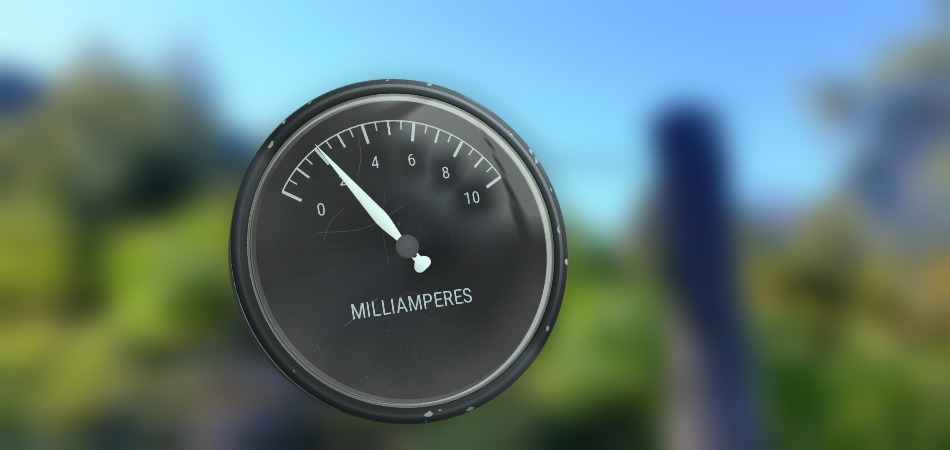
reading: 2,mA
